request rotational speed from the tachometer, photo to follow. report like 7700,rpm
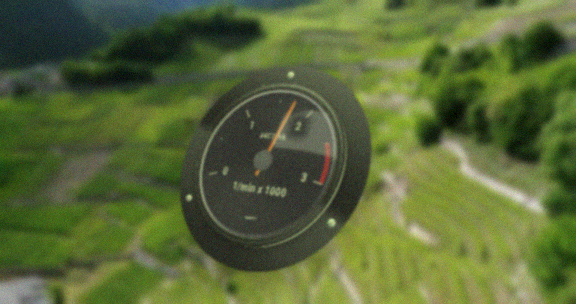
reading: 1750,rpm
